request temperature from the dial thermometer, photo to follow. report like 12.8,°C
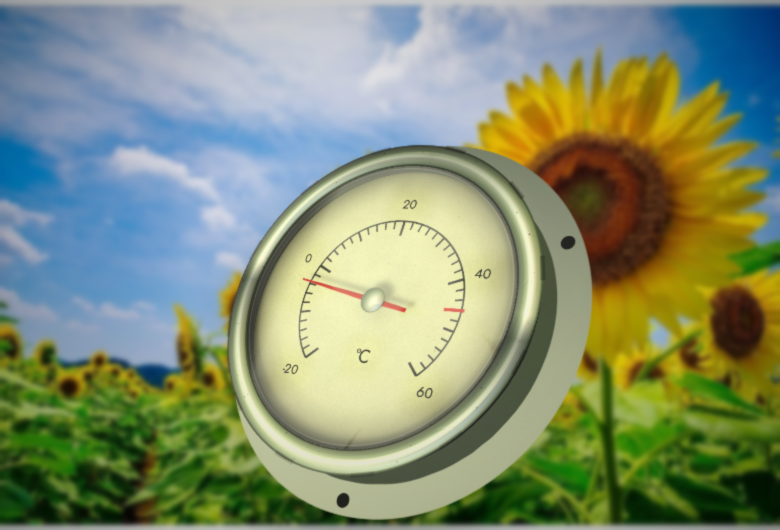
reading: -4,°C
